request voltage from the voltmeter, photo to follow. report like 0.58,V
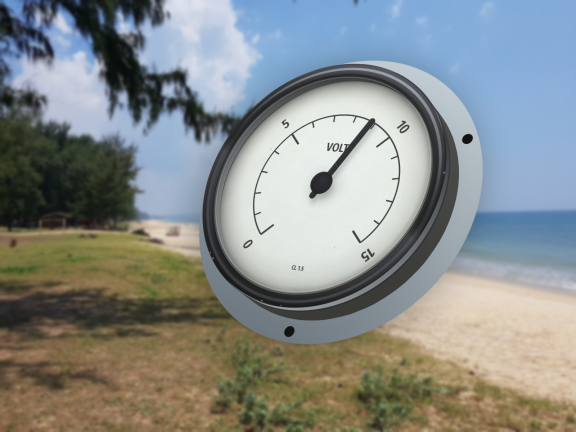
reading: 9,V
